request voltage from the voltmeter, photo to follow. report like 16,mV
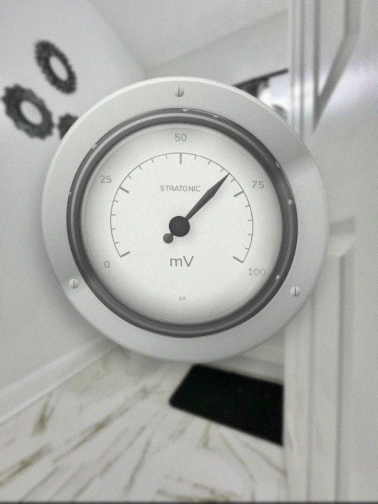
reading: 67.5,mV
